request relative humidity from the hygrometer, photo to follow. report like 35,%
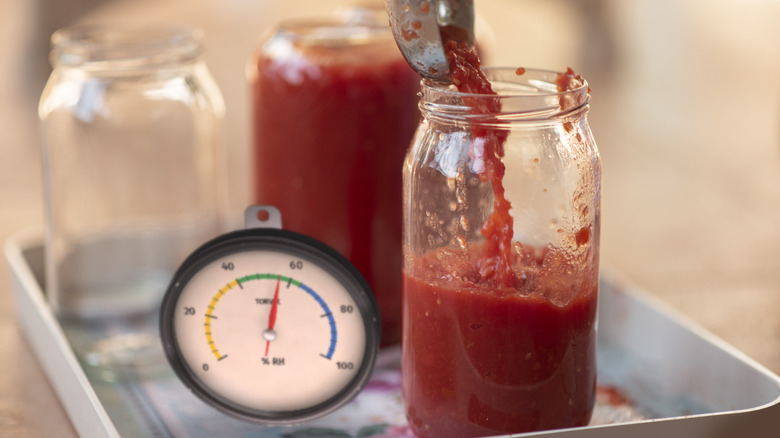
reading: 56,%
